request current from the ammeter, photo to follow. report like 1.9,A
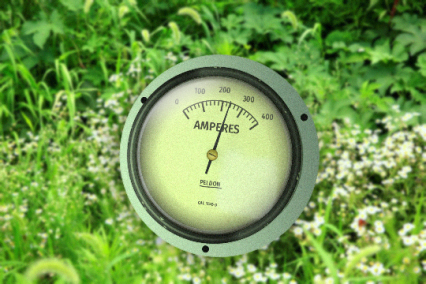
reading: 240,A
